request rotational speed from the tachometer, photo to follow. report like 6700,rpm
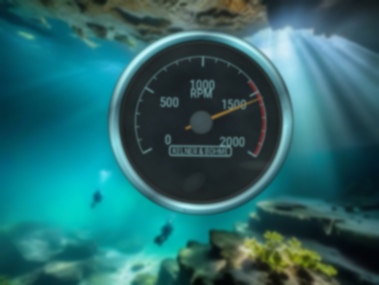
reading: 1550,rpm
